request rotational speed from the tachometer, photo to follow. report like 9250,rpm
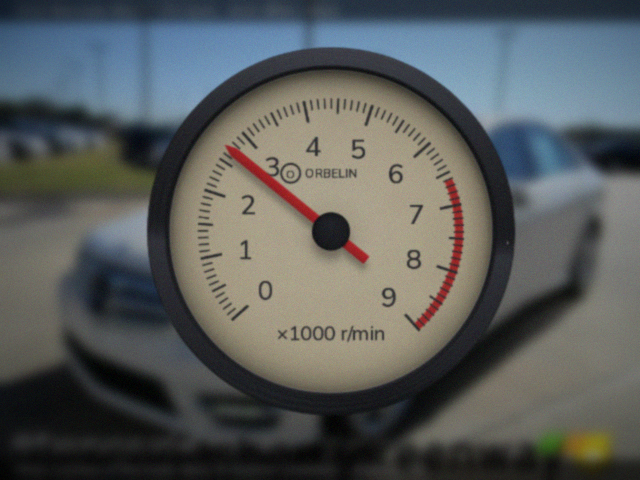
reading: 2700,rpm
